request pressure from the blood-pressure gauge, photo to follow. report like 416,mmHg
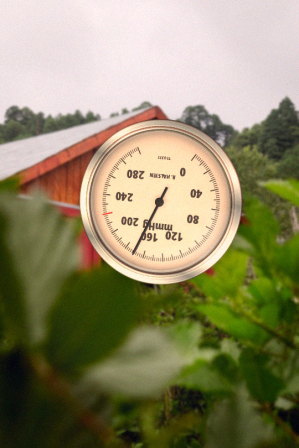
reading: 170,mmHg
